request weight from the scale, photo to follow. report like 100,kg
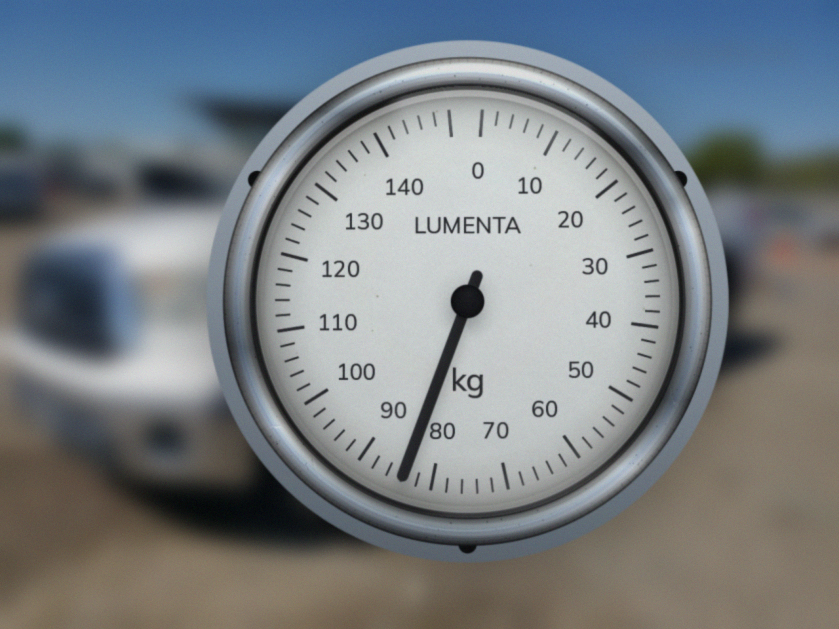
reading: 84,kg
